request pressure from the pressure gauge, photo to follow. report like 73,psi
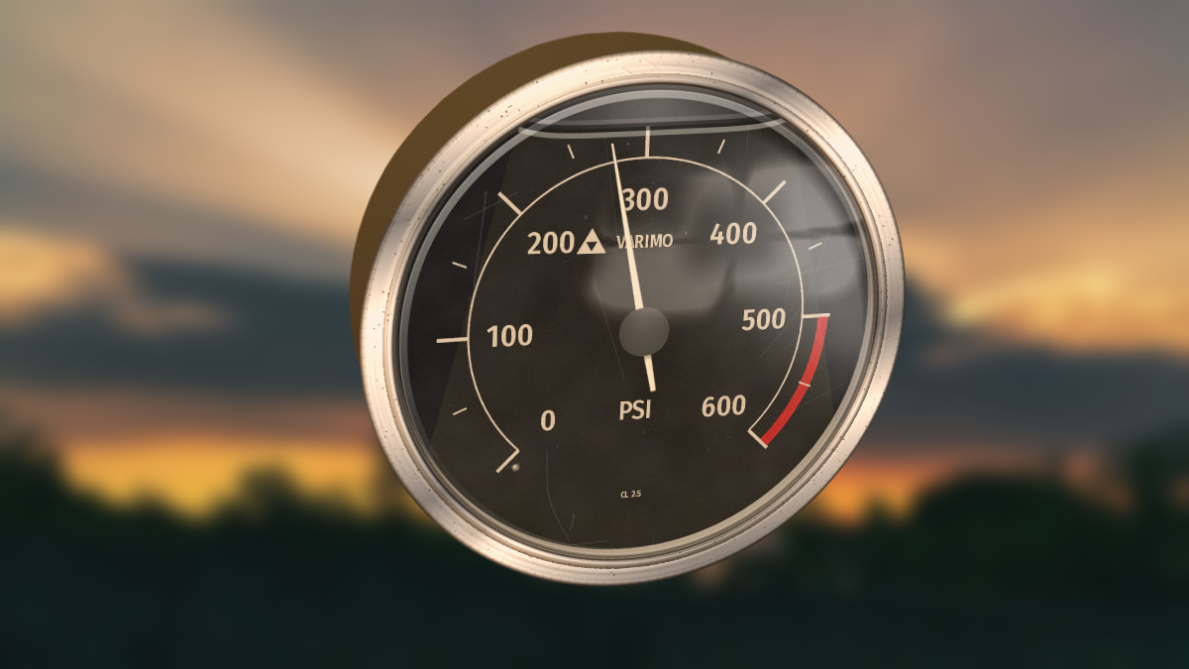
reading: 275,psi
